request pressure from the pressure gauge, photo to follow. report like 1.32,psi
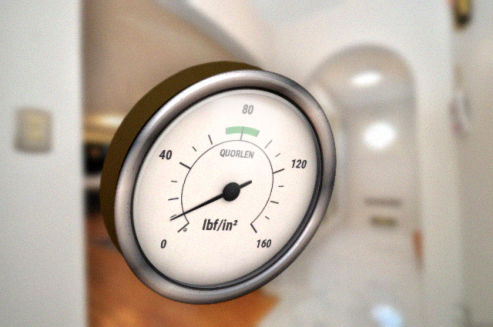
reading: 10,psi
